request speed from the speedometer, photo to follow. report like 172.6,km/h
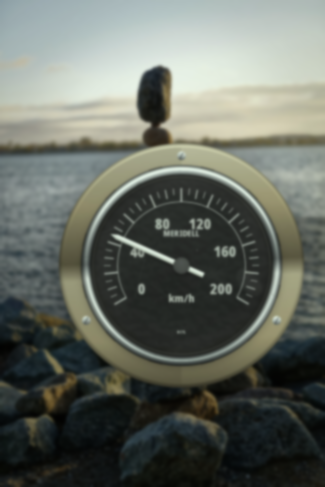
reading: 45,km/h
